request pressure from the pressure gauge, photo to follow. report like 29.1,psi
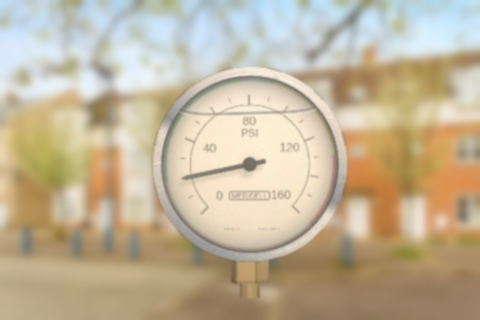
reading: 20,psi
